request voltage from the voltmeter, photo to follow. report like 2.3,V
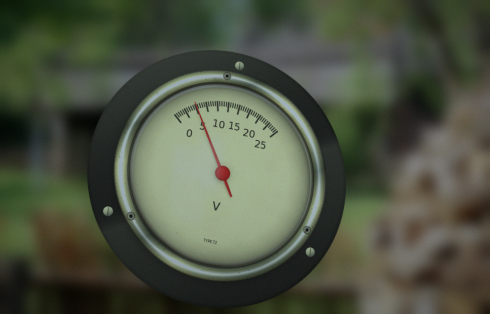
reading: 5,V
